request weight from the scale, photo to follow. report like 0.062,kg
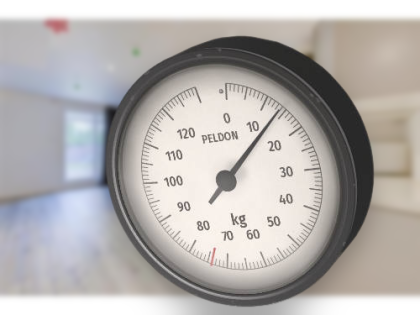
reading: 14,kg
